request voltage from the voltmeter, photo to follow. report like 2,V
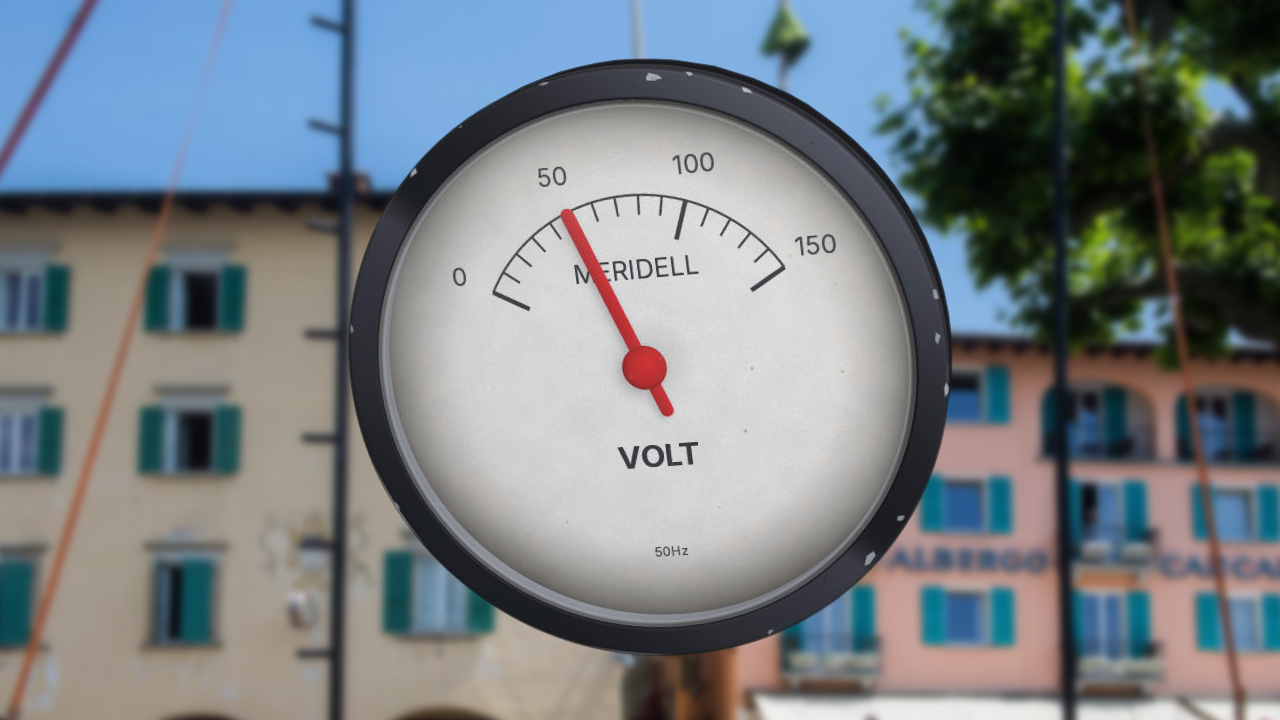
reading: 50,V
